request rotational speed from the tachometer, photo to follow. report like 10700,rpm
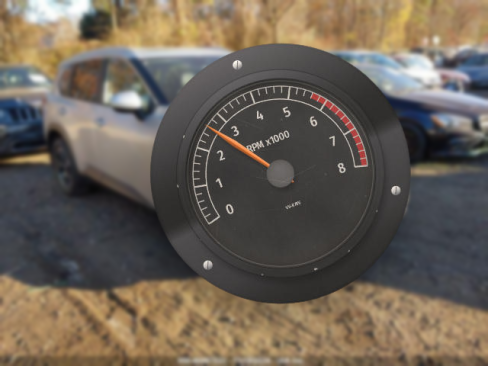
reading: 2600,rpm
